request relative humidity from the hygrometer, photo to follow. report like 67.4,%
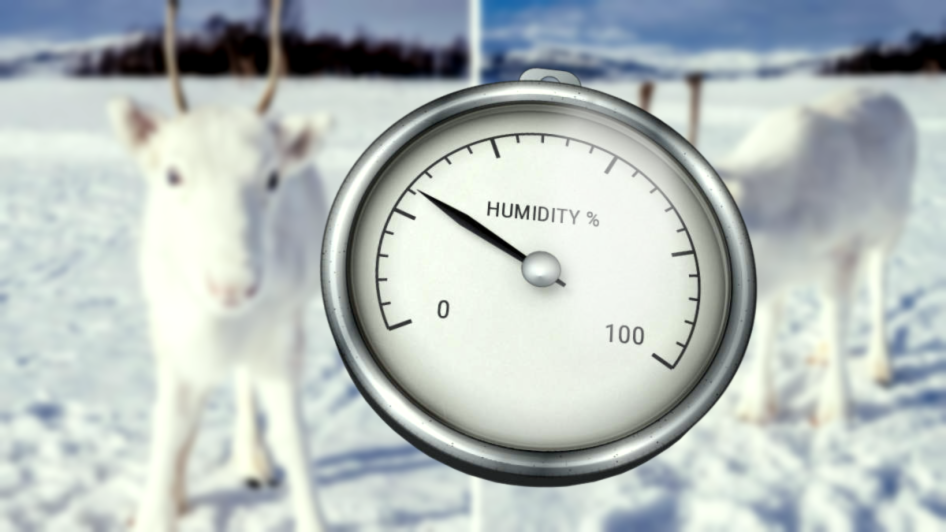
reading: 24,%
